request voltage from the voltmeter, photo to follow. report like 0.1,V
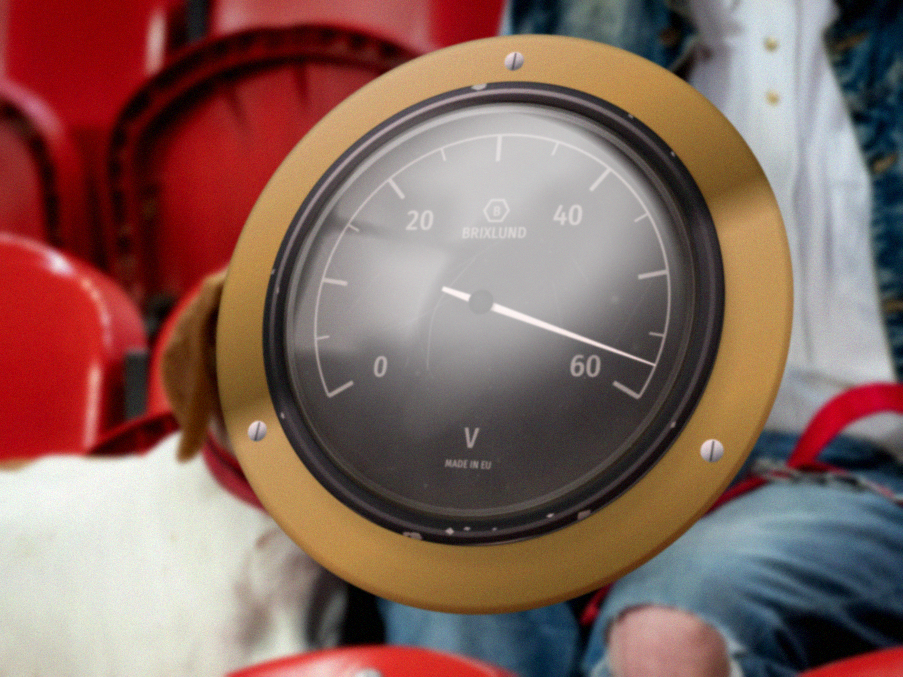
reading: 57.5,V
